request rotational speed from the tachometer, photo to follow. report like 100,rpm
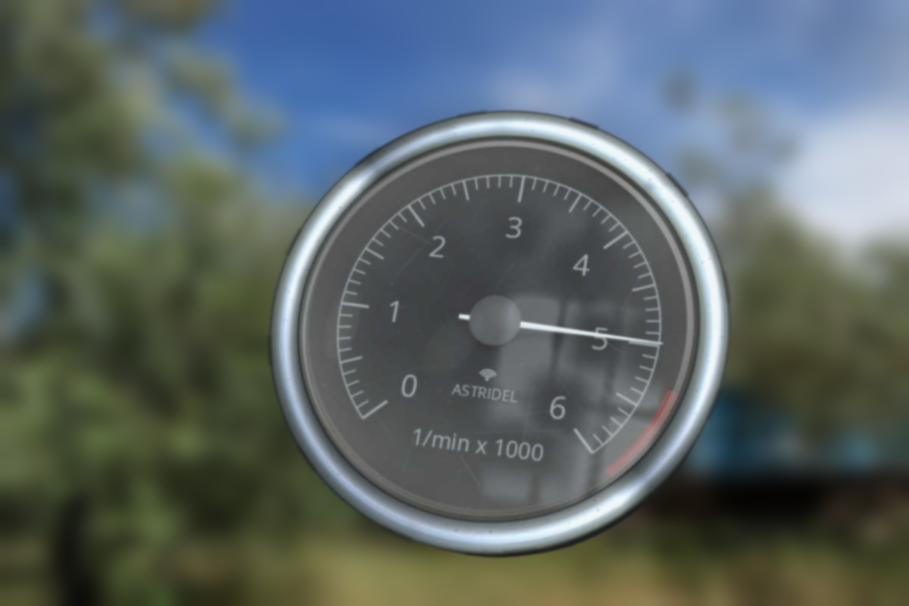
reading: 5000,rpm
